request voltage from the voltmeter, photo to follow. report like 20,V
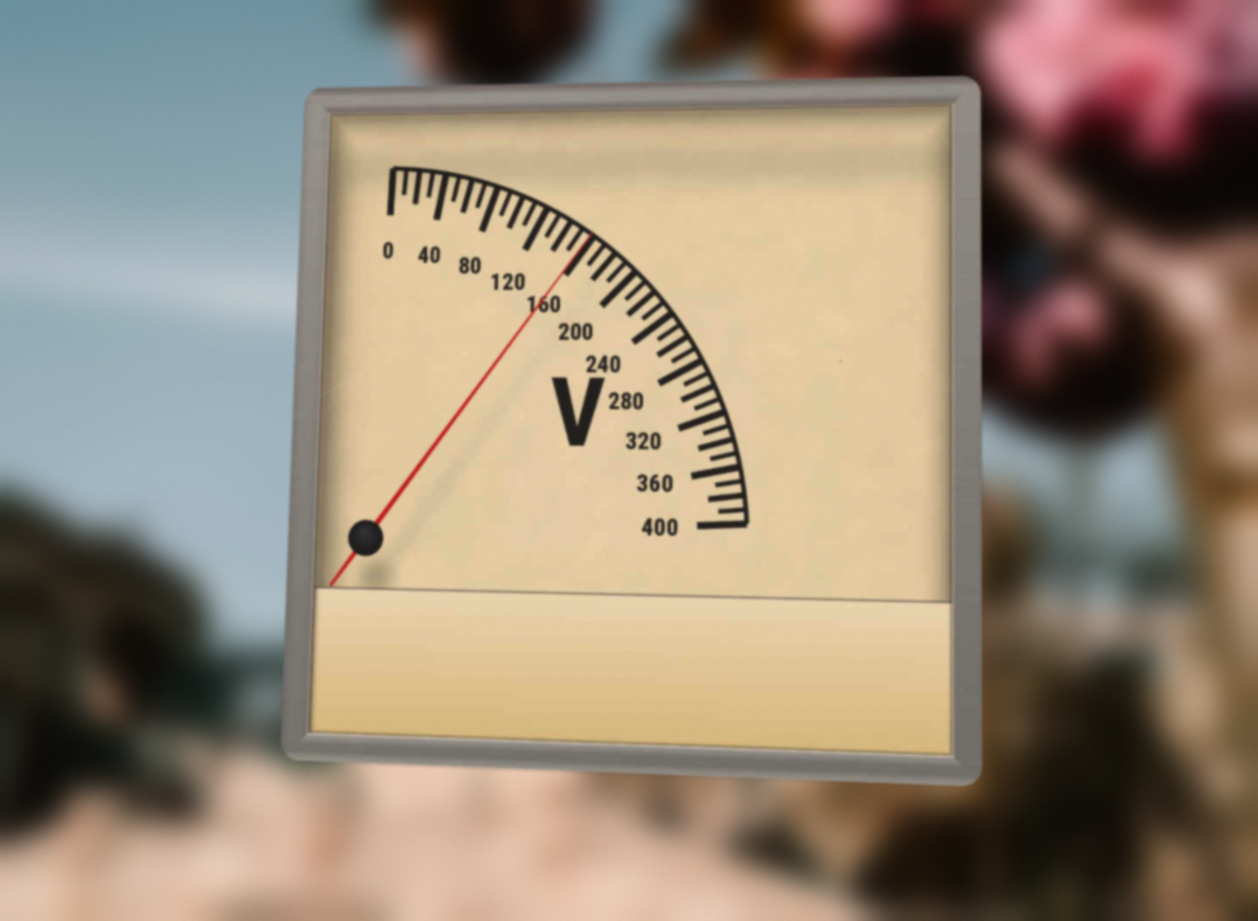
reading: 160,V
